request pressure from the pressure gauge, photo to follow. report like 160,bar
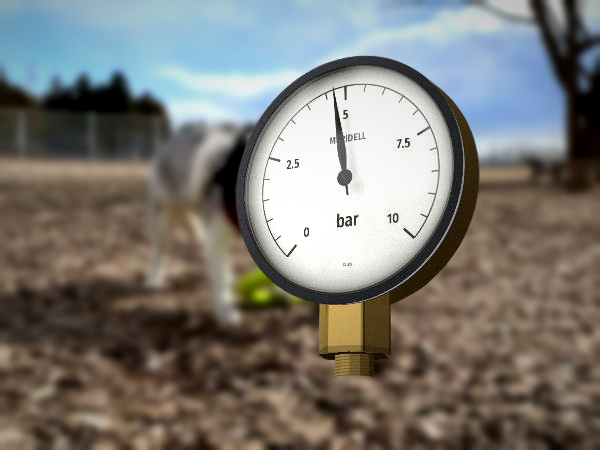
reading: 4.75,bar
